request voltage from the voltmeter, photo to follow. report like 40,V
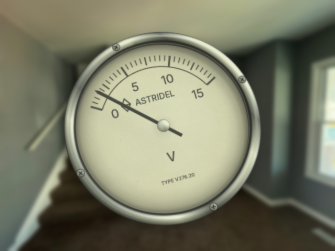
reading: 1.5,V
